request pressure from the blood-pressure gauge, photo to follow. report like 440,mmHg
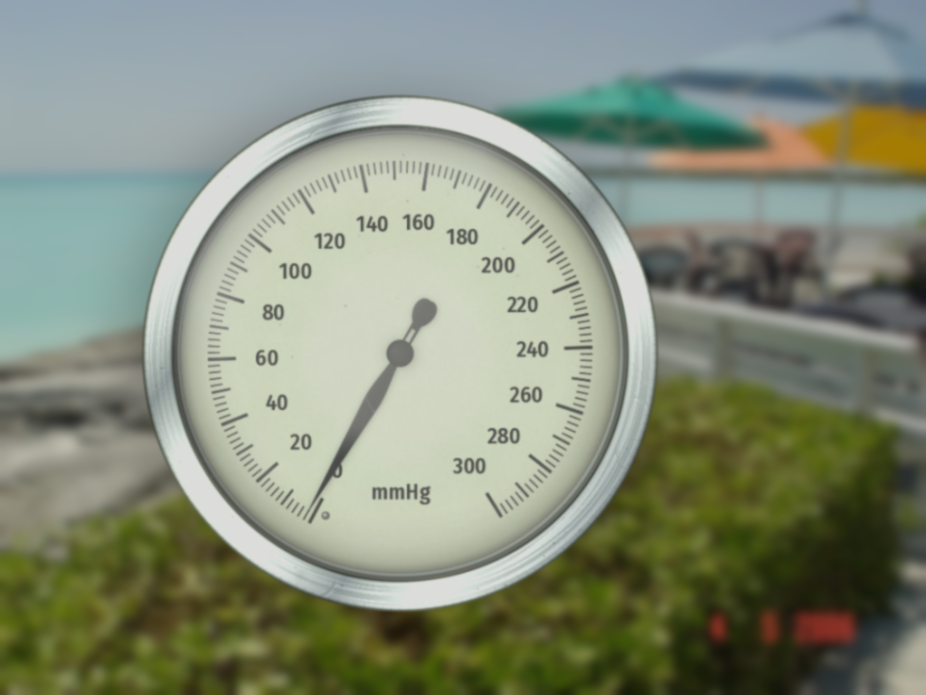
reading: 2,mmHg
